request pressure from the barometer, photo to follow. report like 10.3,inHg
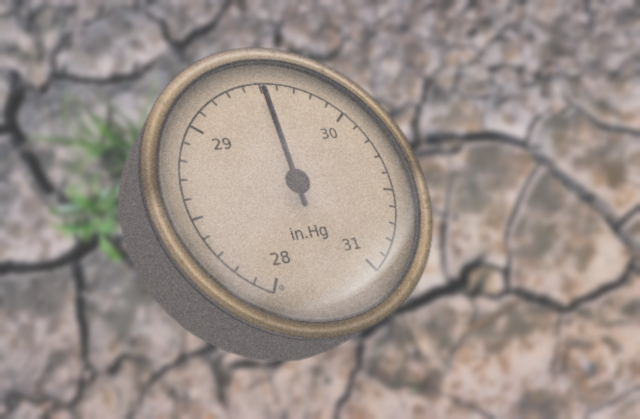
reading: 29.5,inHg
